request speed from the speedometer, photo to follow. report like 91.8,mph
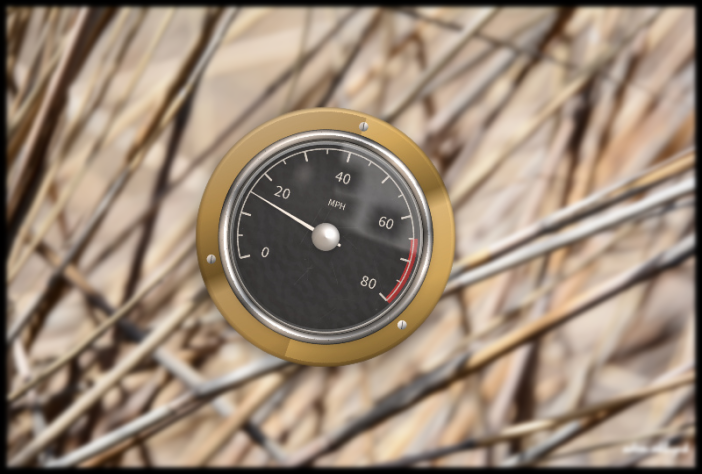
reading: 15,mph
